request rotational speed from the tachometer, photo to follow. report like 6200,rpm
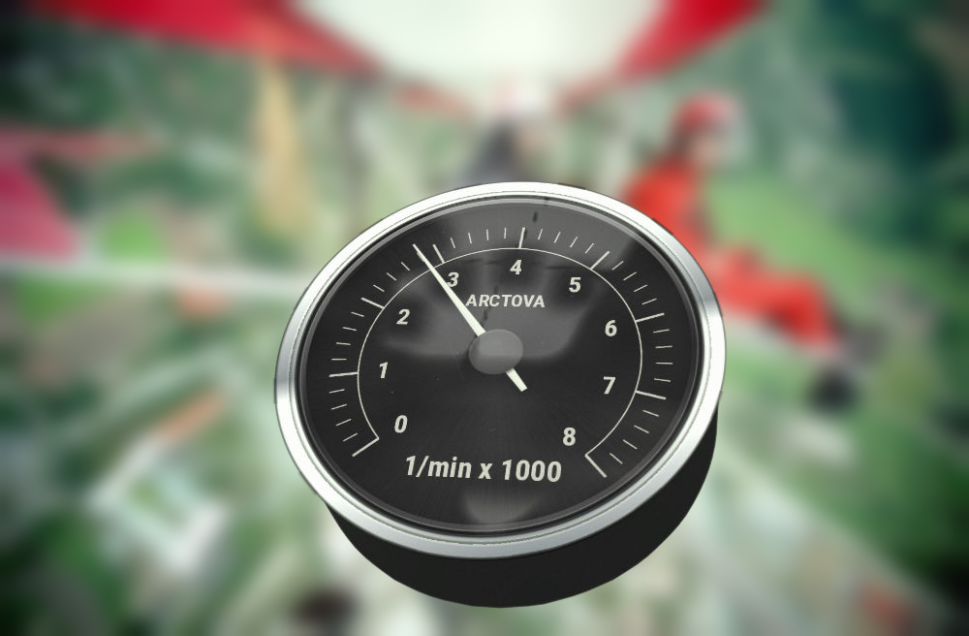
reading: 2800,rpm
